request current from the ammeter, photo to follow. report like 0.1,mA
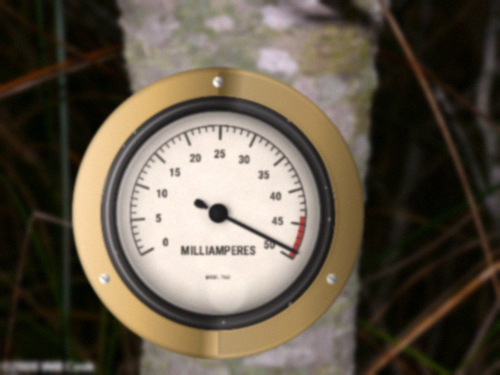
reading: 49,mA
